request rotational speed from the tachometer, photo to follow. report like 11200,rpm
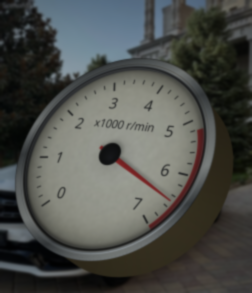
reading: 6500,rpm
